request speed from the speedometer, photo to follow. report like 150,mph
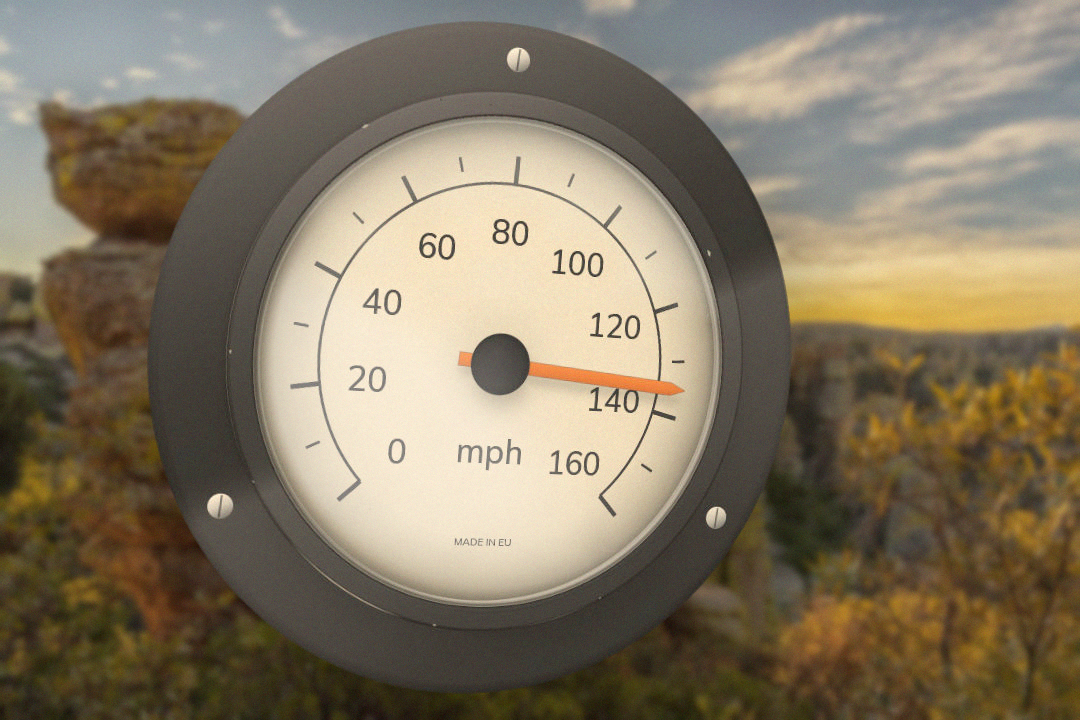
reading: 135,mph
